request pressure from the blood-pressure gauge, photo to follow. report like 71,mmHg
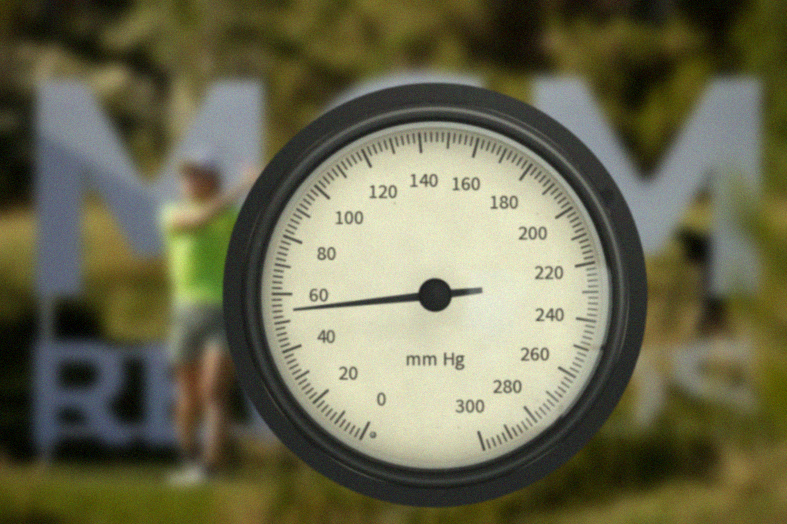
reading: 54,mmHg
